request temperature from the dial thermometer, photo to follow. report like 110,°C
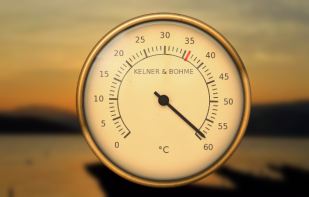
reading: 59,°C
